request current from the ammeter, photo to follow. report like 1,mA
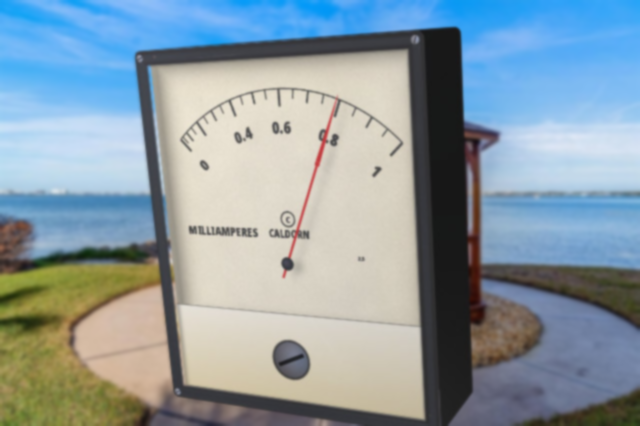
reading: 0.8,mA
